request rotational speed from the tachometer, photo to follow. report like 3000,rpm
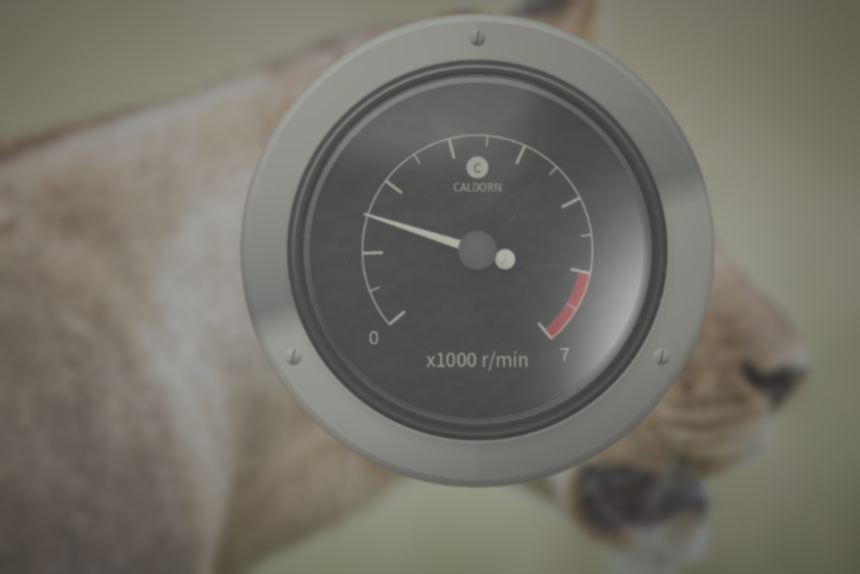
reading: 1500,rpm
